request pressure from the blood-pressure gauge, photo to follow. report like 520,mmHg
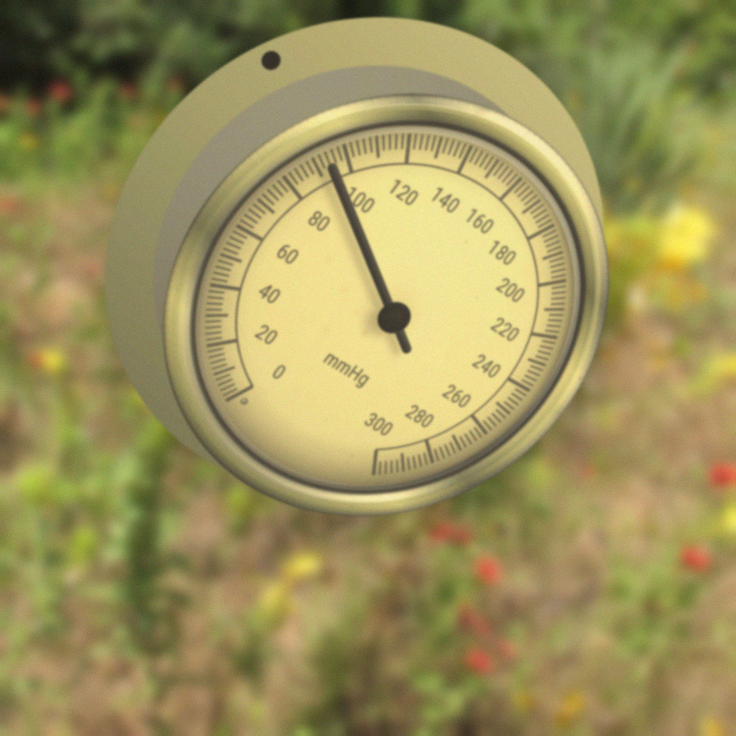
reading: 94,mmHg
